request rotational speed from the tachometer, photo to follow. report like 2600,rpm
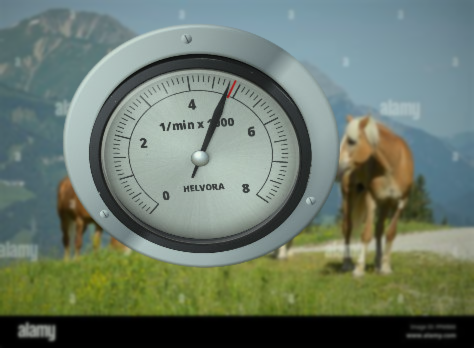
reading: 4800,rpm
